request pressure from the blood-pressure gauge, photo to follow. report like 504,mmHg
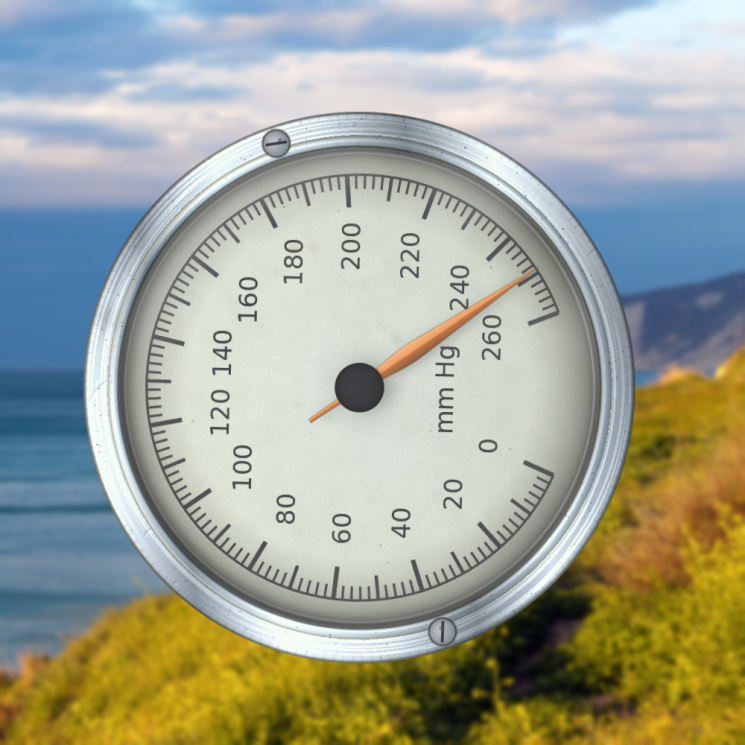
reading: 249,mmHg
